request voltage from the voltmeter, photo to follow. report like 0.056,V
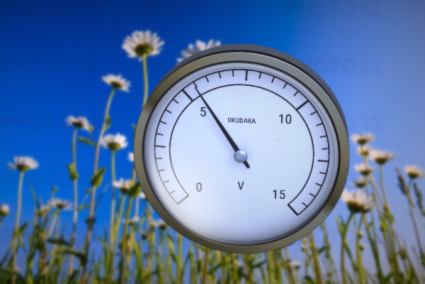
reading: 5.5,V
